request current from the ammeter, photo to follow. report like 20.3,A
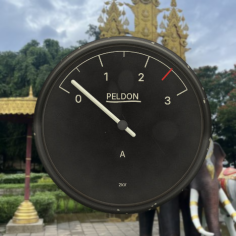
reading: 0.25,A
